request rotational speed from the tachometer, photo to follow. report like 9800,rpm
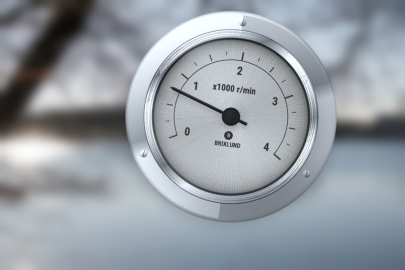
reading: 750,rpm
